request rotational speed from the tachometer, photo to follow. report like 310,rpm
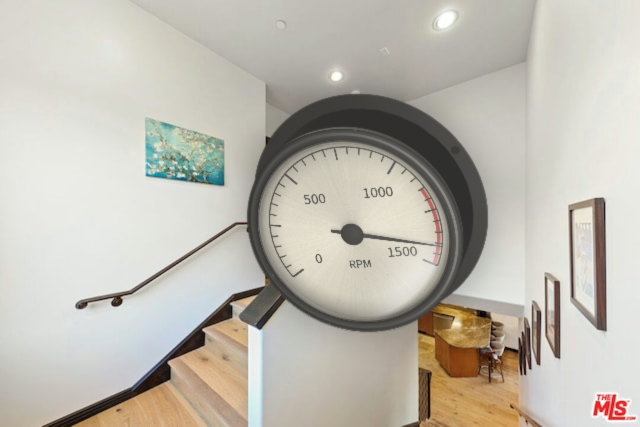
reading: 1400,rpm
